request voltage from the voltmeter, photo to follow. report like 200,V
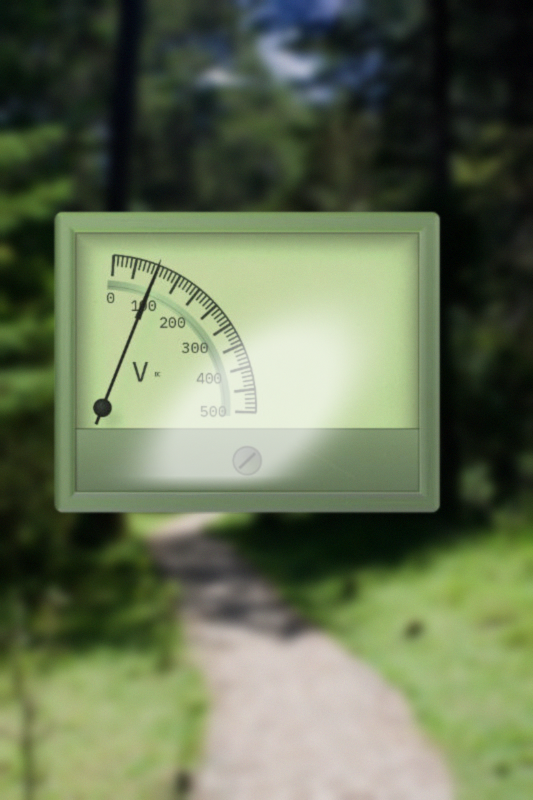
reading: 100,V
